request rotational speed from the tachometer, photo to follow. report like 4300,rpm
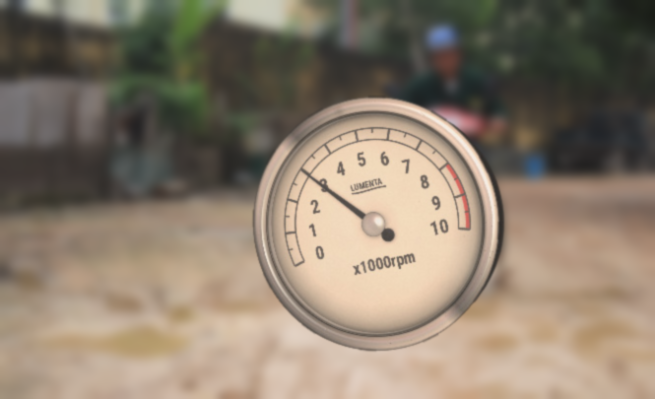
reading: 3000,rpm
